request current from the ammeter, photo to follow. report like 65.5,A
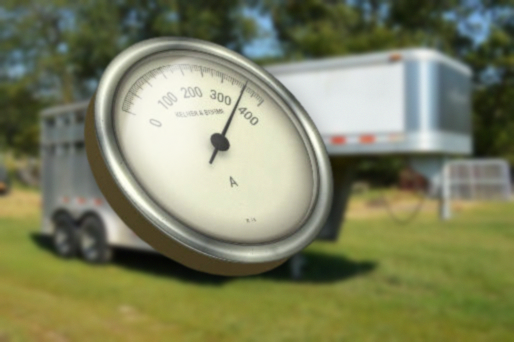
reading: 350,A
